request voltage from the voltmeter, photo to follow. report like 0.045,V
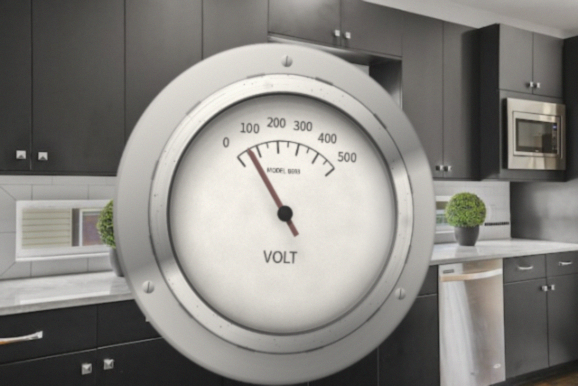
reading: 50,V
